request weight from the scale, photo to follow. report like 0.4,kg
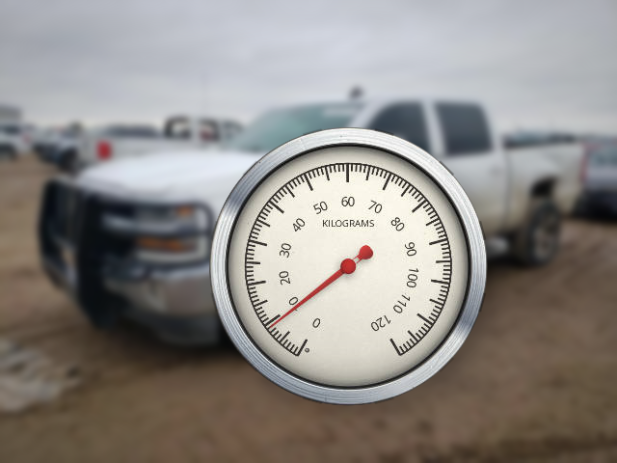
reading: 9,kg
